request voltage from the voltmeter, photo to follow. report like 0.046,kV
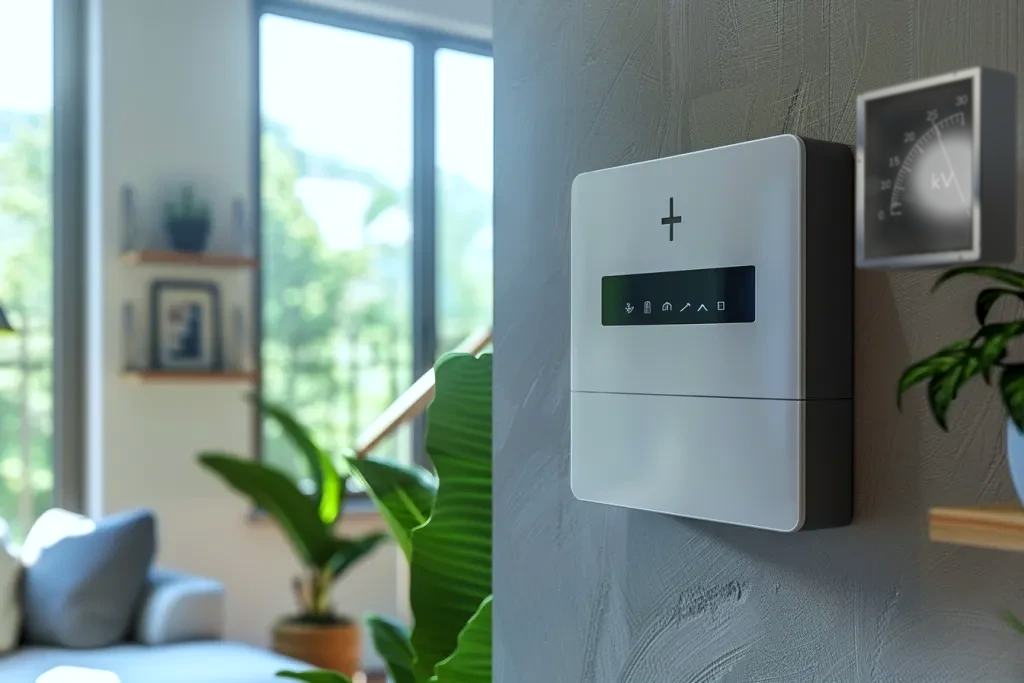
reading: 25,kV
